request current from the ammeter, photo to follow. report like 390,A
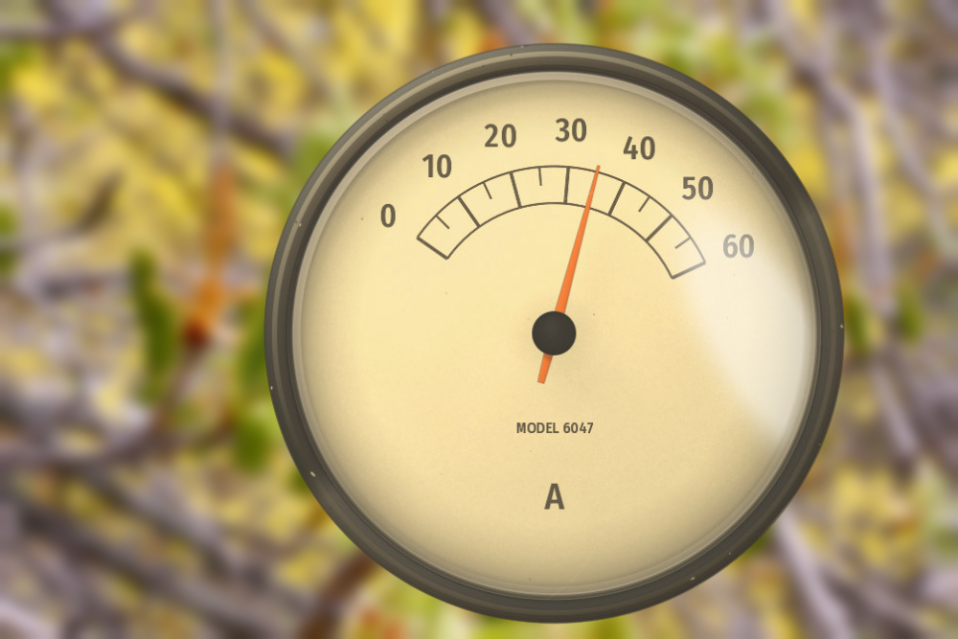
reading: 35,A
